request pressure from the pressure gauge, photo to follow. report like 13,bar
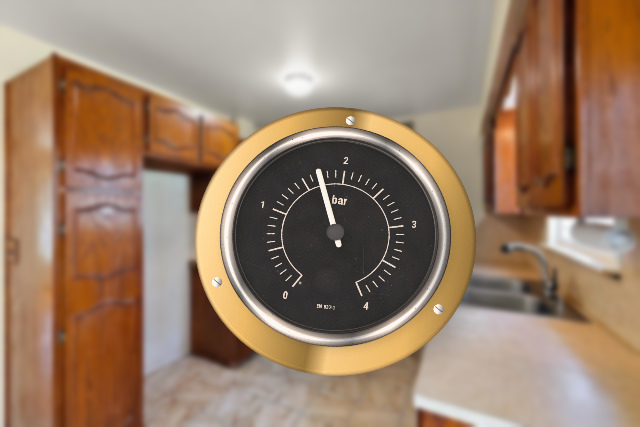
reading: 1.7,bar
